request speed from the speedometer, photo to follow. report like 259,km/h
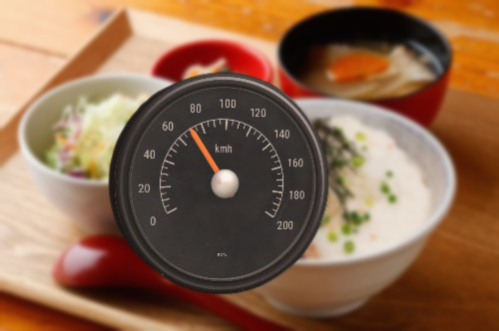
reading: 70,km/h
